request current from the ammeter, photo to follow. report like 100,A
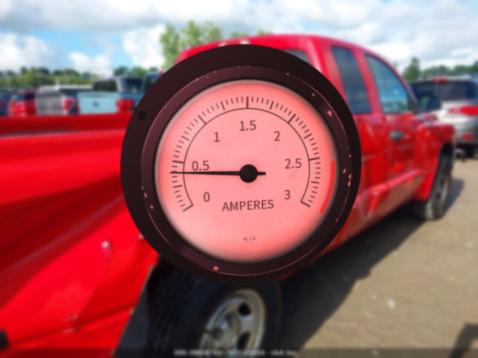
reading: 0.4,A
